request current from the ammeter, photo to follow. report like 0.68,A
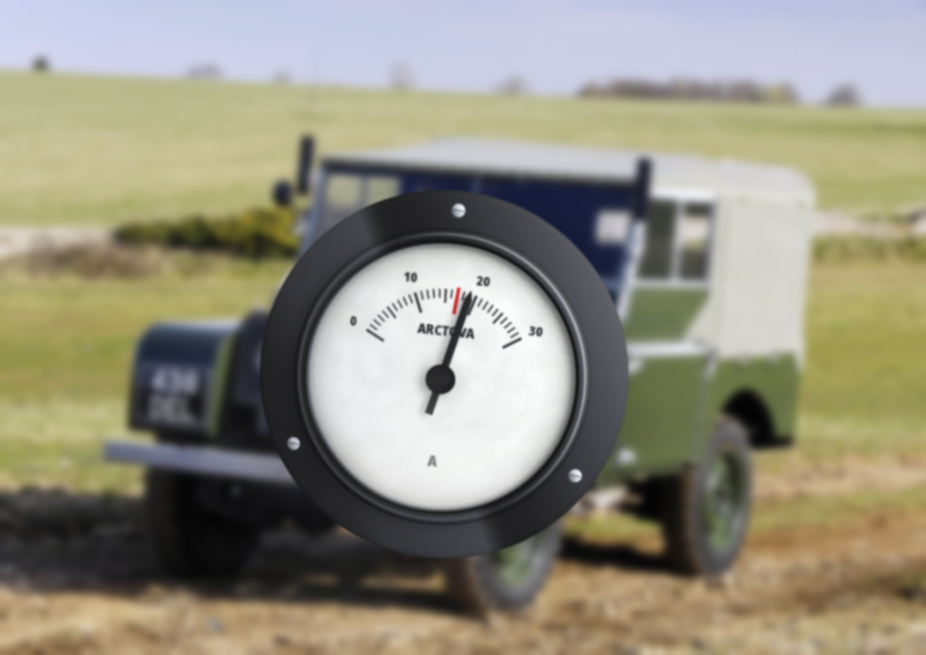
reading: 19,A
